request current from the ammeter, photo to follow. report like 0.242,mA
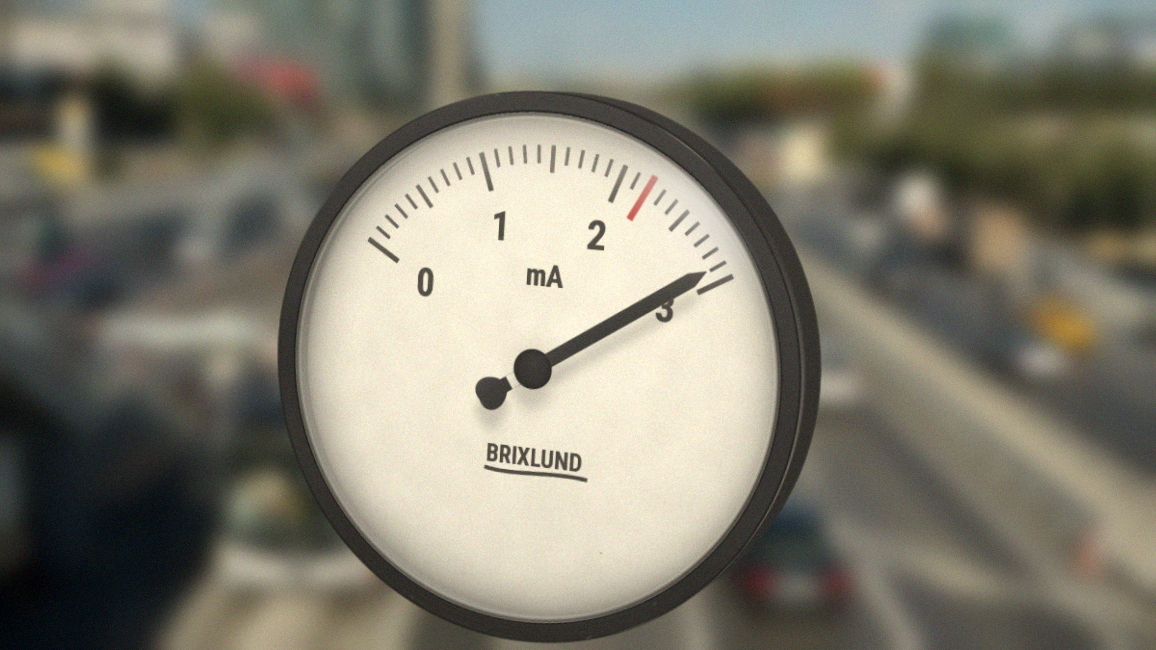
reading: 2.9,mA
